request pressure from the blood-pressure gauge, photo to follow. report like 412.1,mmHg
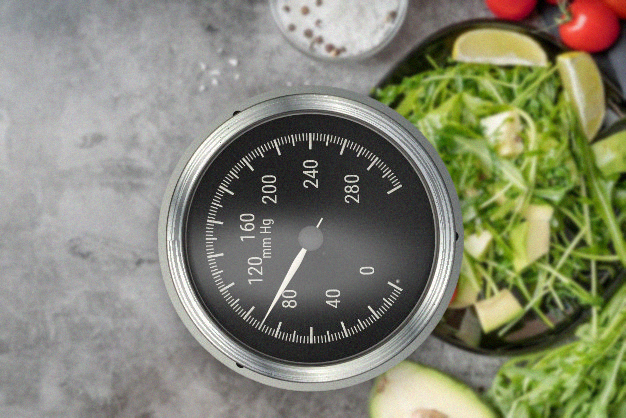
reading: 90,mmHg
